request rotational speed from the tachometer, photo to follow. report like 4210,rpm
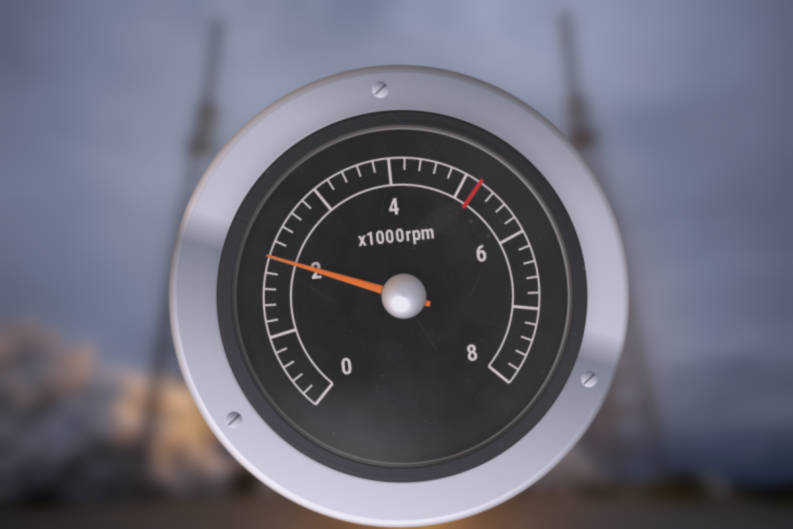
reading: 2000,rpm
